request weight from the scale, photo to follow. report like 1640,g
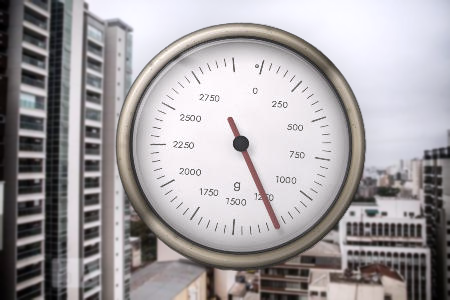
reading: 1250,g
